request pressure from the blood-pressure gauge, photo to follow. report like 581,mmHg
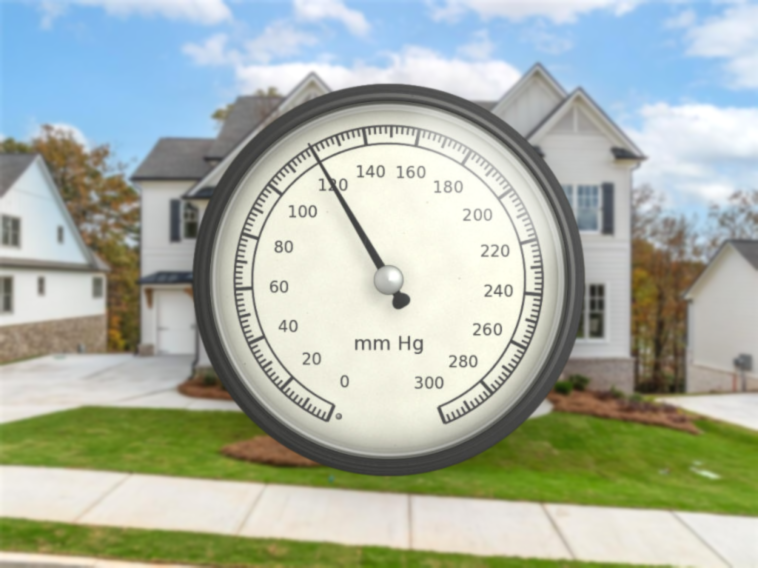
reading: 120,mmHg
